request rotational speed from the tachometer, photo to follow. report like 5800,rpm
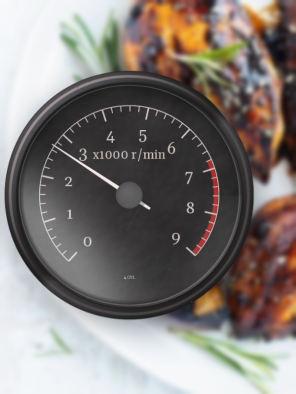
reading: 2700,rpm
